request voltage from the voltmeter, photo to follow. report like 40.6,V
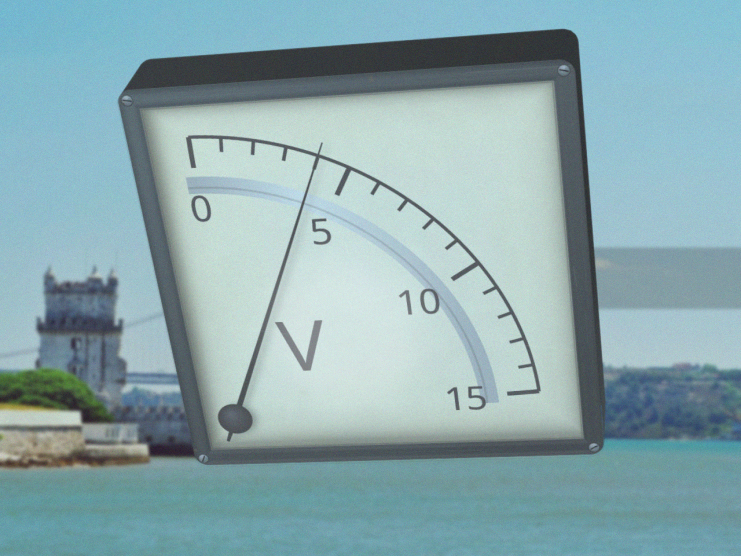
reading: 4,V
